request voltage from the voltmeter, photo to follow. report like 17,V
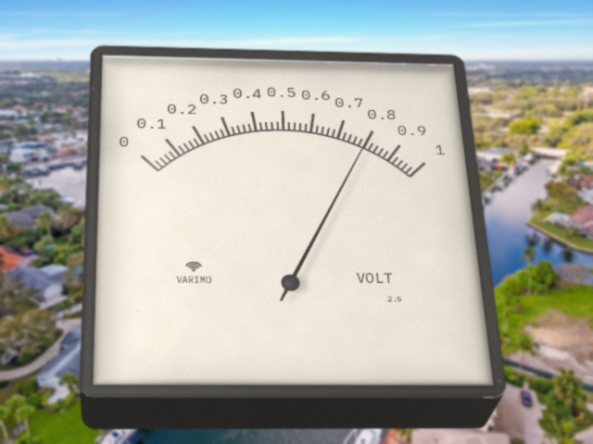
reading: 0.8,V
